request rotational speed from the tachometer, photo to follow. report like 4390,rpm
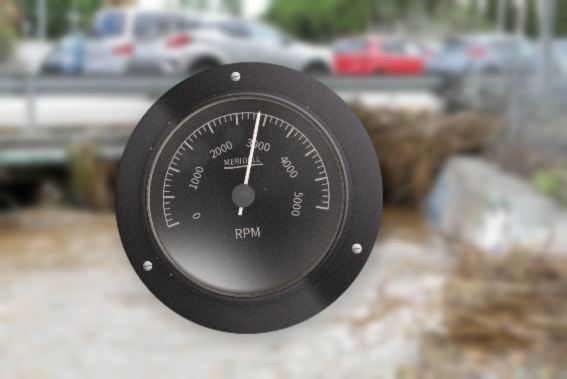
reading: 2900,rpm
